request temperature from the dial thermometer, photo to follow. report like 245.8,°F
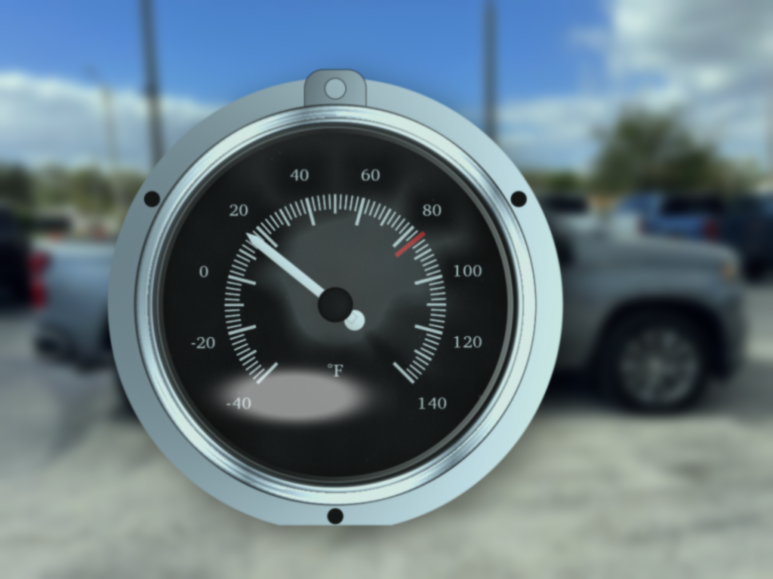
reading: 16,°F
